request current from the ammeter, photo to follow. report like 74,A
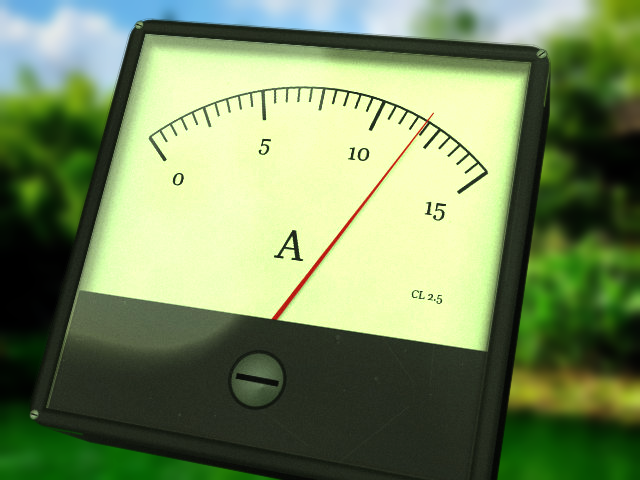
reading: 12,A
